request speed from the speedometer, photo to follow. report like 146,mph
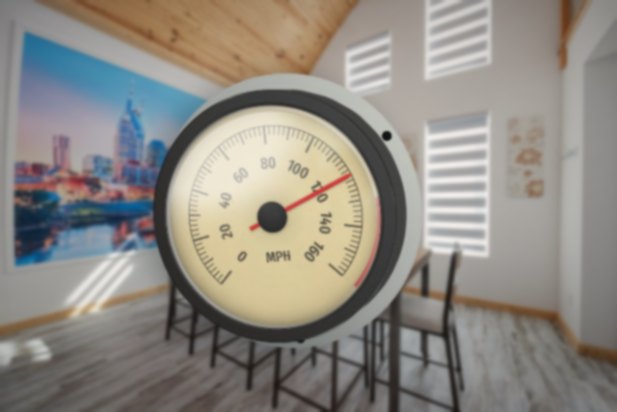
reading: 120,mph
